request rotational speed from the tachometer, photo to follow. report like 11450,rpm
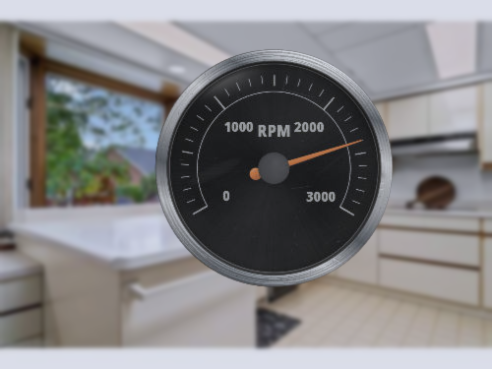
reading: 2400,rpm
